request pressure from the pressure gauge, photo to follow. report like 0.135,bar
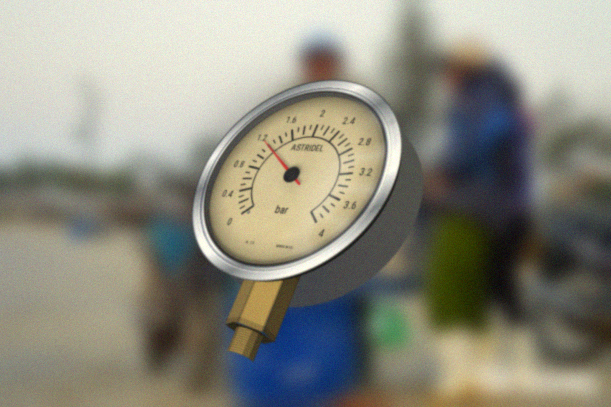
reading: 1.2,bar
